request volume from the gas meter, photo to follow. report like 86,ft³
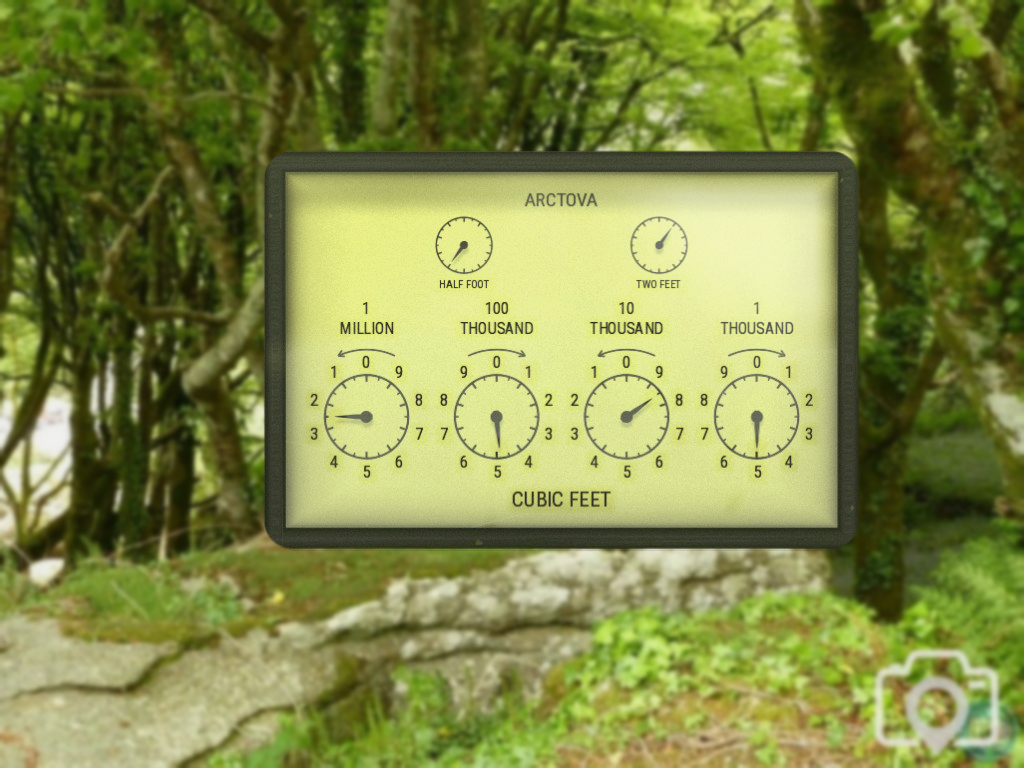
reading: 248500,ft³
